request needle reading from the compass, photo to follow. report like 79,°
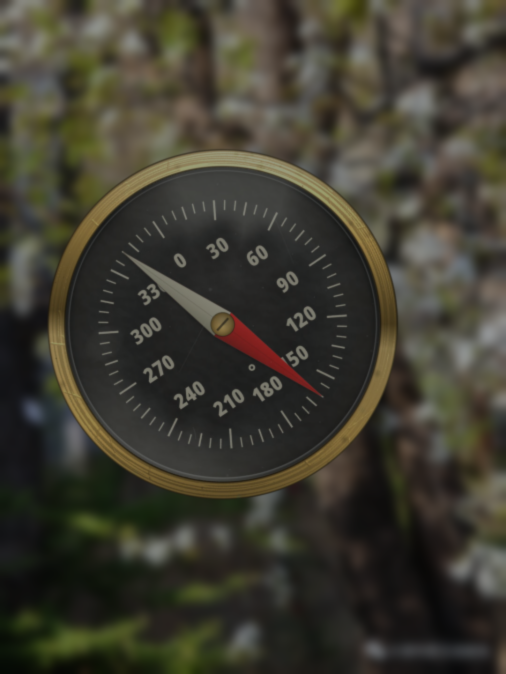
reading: 160,°
